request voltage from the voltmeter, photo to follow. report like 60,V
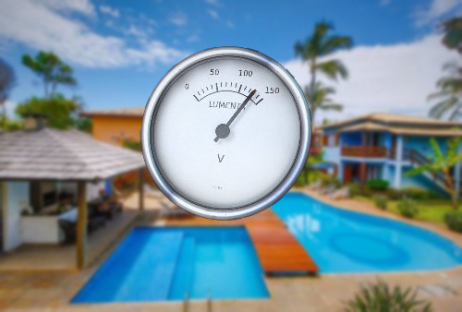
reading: 130,V
